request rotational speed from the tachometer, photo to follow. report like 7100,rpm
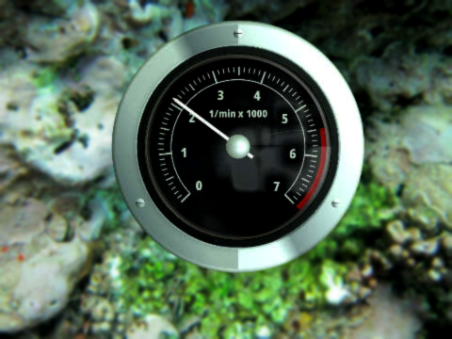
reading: 2100,rpm
